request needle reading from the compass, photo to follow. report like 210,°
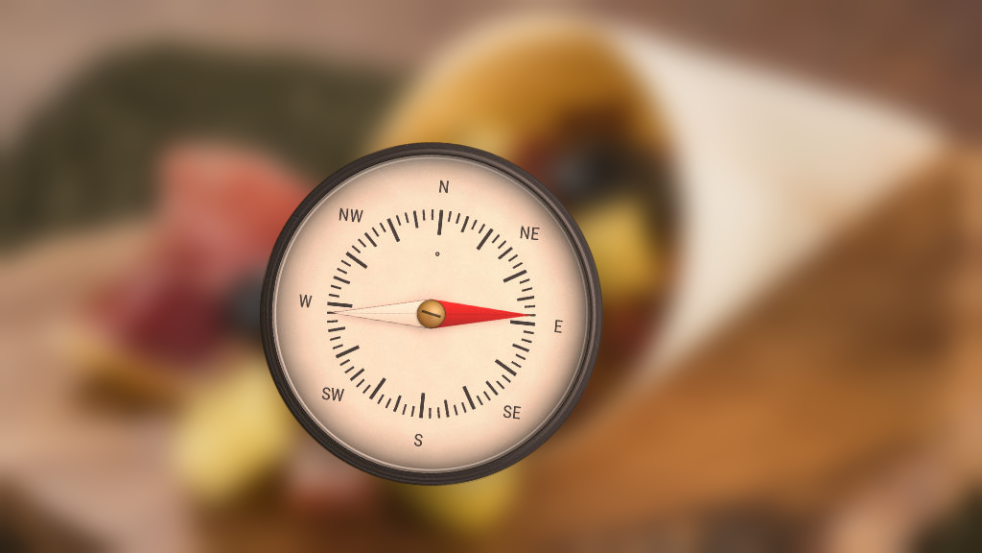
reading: 85,°
